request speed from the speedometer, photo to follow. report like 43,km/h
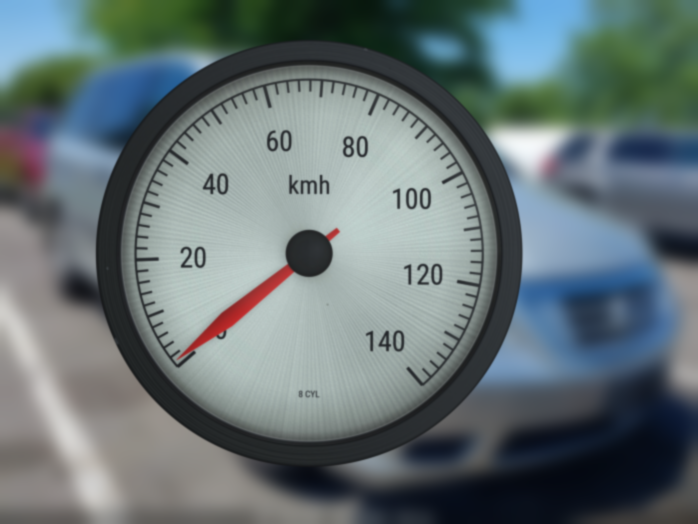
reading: 1,km/h
